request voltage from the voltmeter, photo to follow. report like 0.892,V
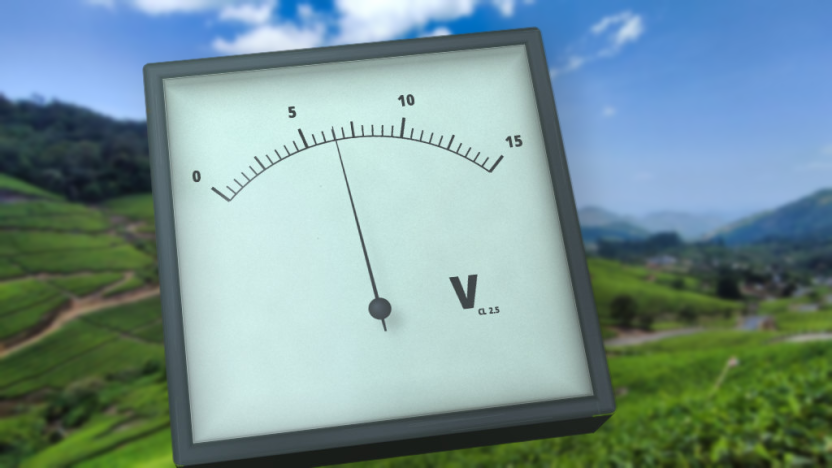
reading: 6.5,V
